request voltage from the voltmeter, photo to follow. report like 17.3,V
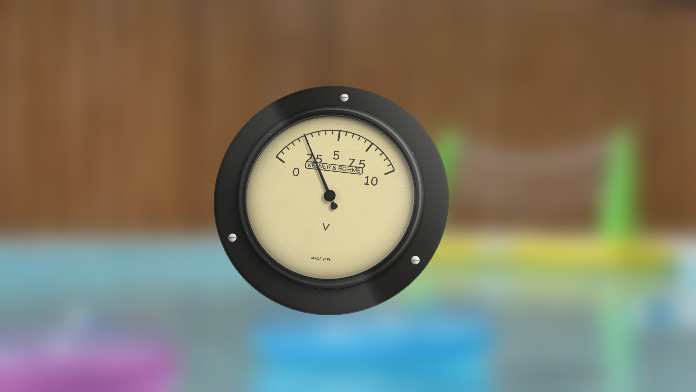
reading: 2.5,V
